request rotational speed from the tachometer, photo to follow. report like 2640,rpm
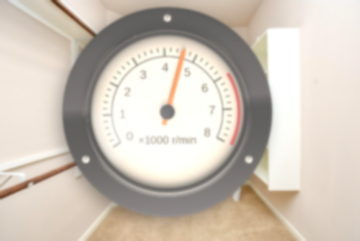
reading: 4600,rpm
